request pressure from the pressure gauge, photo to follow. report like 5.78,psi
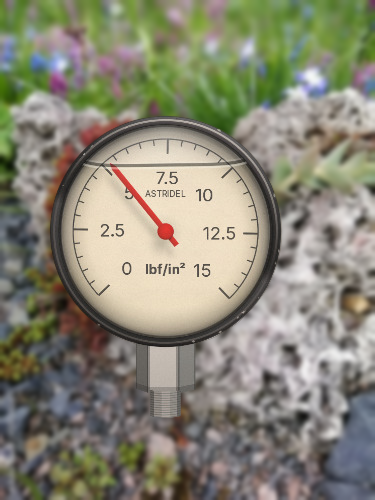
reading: 5.25,psi
